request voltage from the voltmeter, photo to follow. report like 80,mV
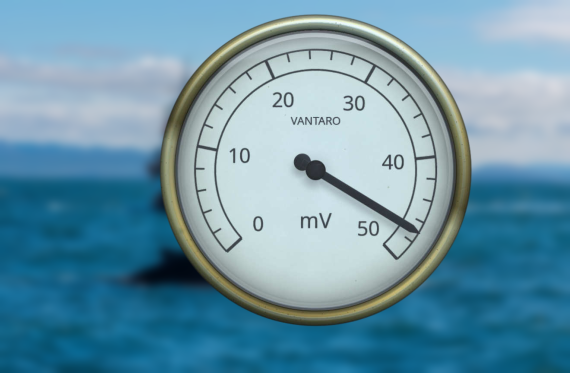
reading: 47,mV
